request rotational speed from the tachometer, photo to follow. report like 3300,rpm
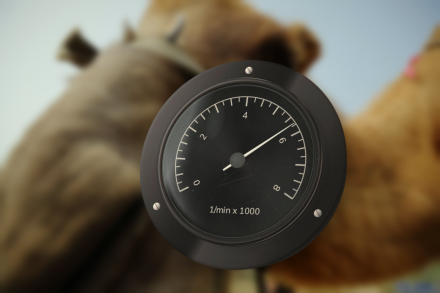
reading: 5750,rpm
